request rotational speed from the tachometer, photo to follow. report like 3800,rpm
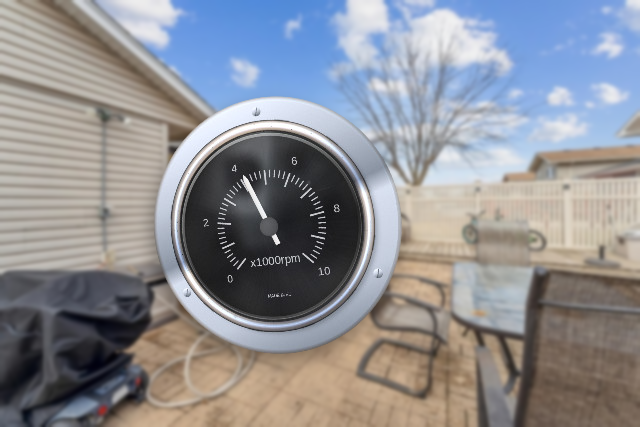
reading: 4200,rpm
